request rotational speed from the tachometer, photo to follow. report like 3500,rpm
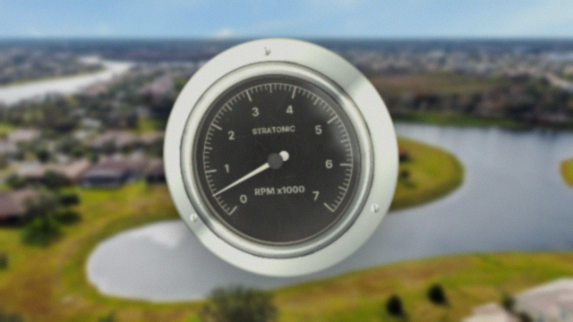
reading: 500,rpm
